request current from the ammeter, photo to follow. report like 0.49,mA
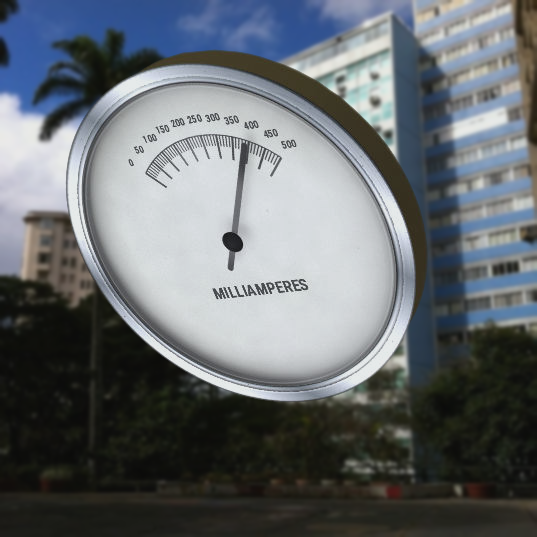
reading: 400,mA
